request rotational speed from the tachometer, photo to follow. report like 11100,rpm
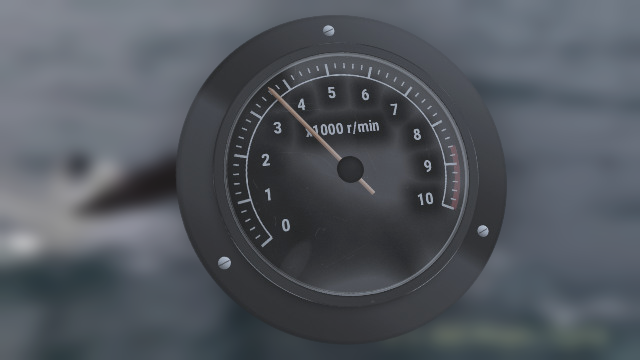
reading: 3600,rpm
